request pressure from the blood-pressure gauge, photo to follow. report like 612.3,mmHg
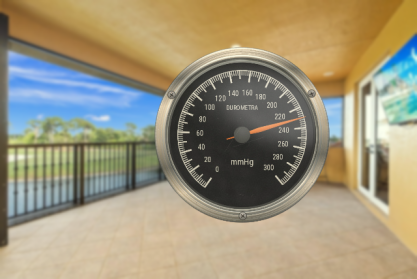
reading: 230,mmHg
